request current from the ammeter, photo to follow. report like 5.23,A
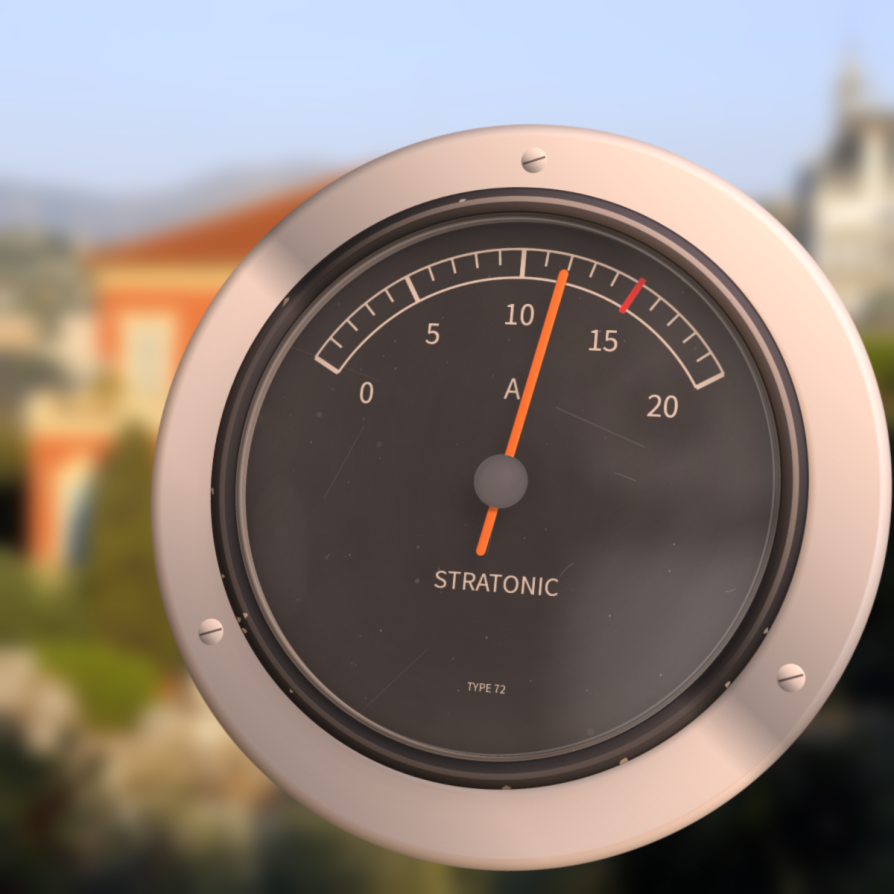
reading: 12,A
